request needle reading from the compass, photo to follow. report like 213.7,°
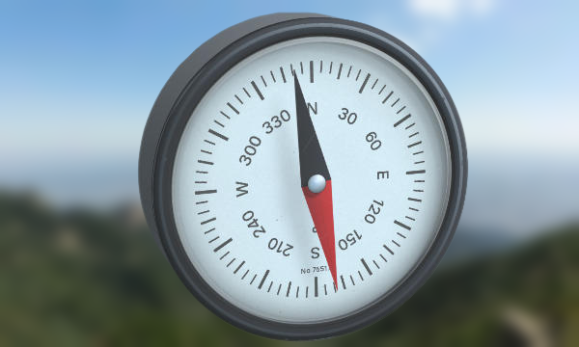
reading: 170,°
